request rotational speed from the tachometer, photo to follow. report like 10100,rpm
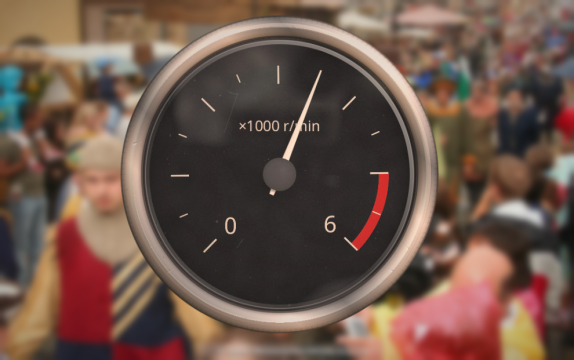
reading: 3500,rpm
